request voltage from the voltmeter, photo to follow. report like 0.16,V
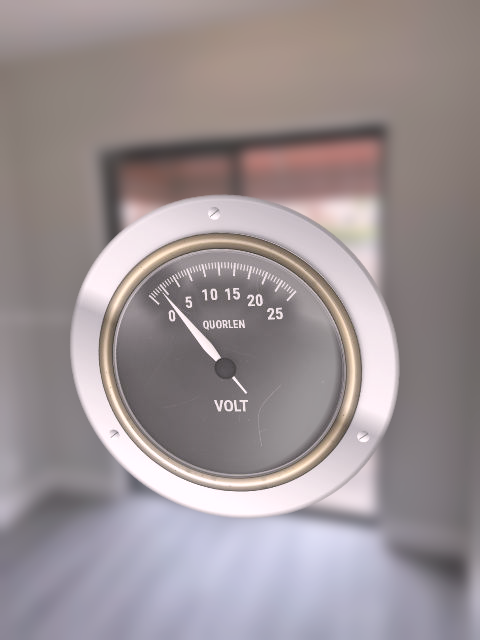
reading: 2.5,V
